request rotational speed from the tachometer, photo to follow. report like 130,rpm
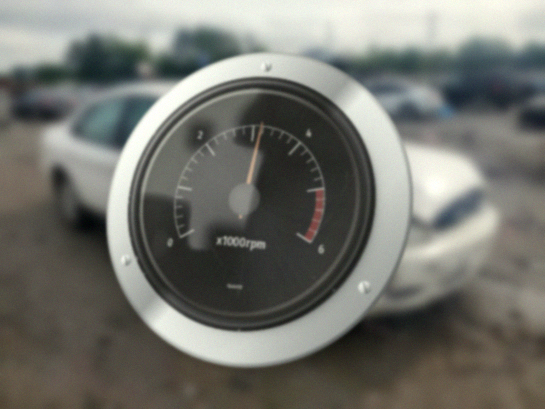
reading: 3200,rpm
